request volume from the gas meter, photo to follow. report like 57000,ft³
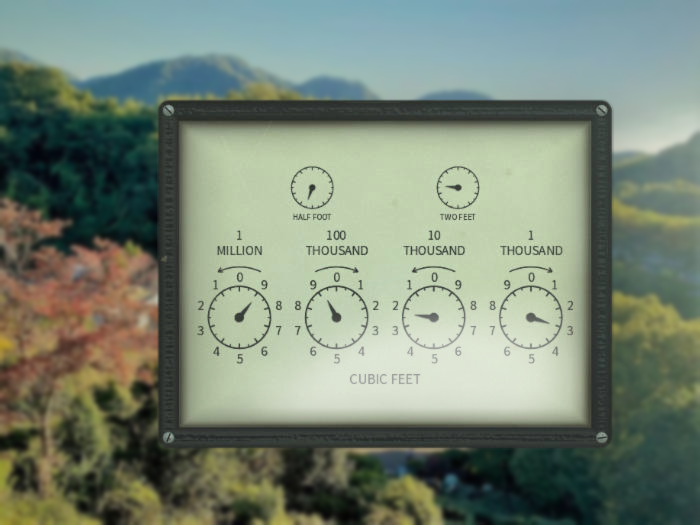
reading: 892300,ft³
